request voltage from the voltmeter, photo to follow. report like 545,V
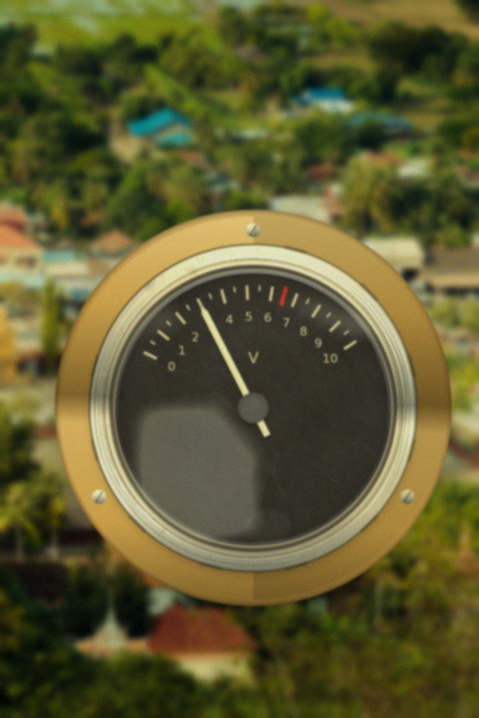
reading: 3,V
